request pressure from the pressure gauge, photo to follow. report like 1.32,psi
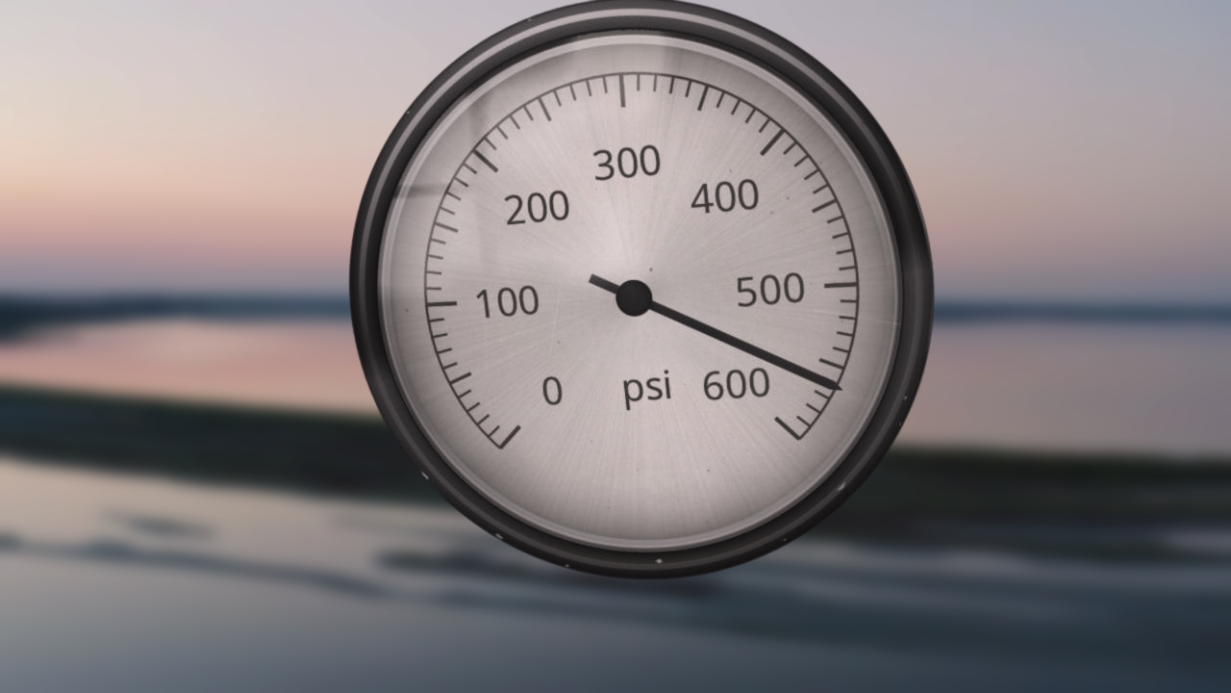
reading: 560,psi
